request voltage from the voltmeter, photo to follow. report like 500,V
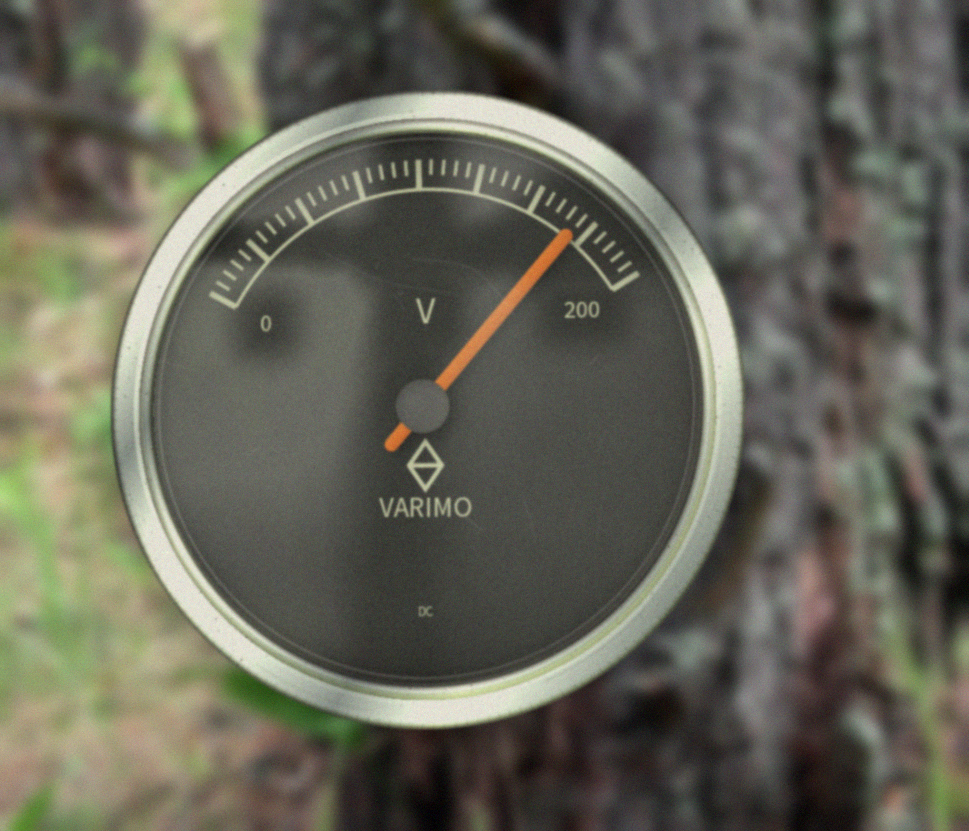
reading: 170,V
